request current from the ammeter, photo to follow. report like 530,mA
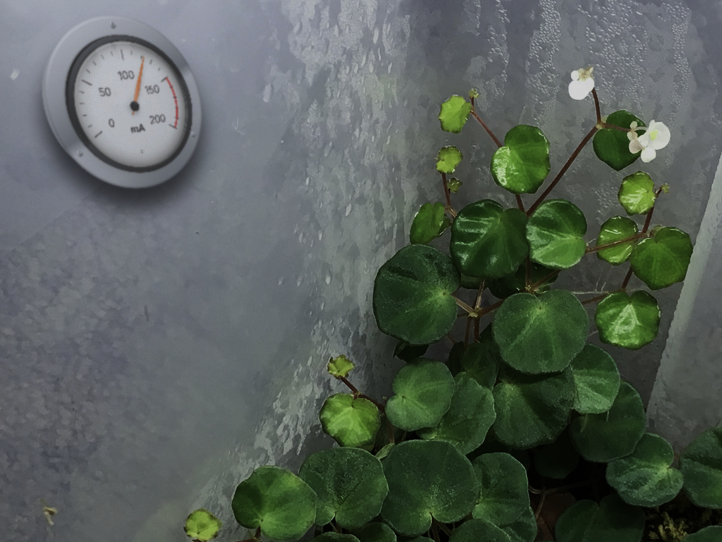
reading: 120,mA
